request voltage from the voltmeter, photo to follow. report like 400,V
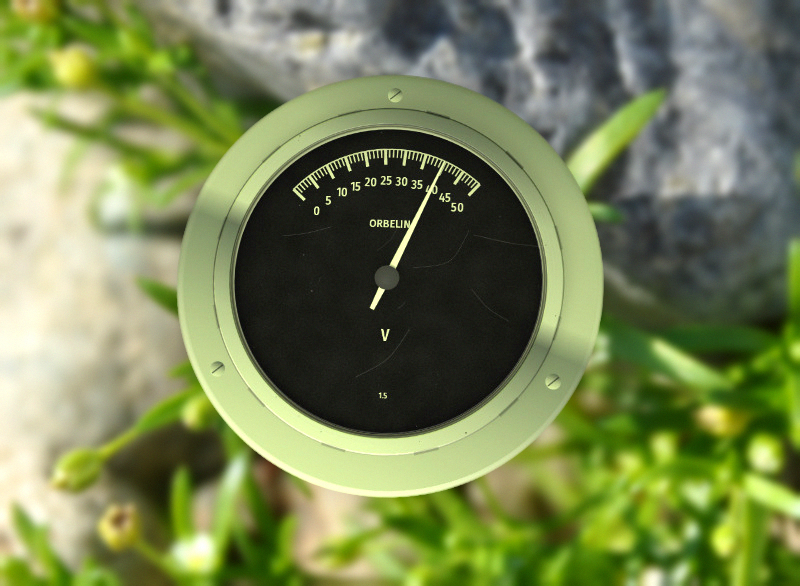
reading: 40,V
